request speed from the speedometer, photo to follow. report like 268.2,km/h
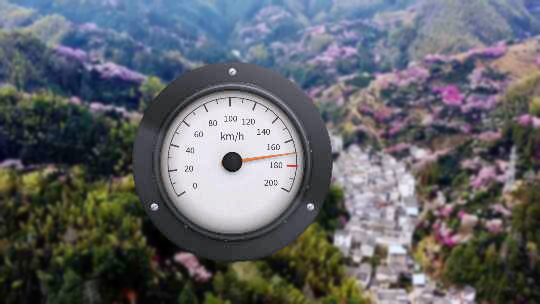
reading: 170,km/h
